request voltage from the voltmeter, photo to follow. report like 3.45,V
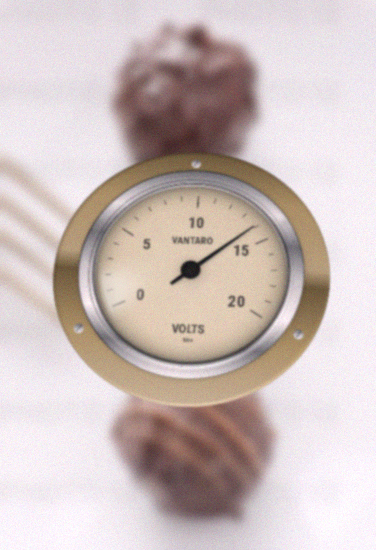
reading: 14,V
